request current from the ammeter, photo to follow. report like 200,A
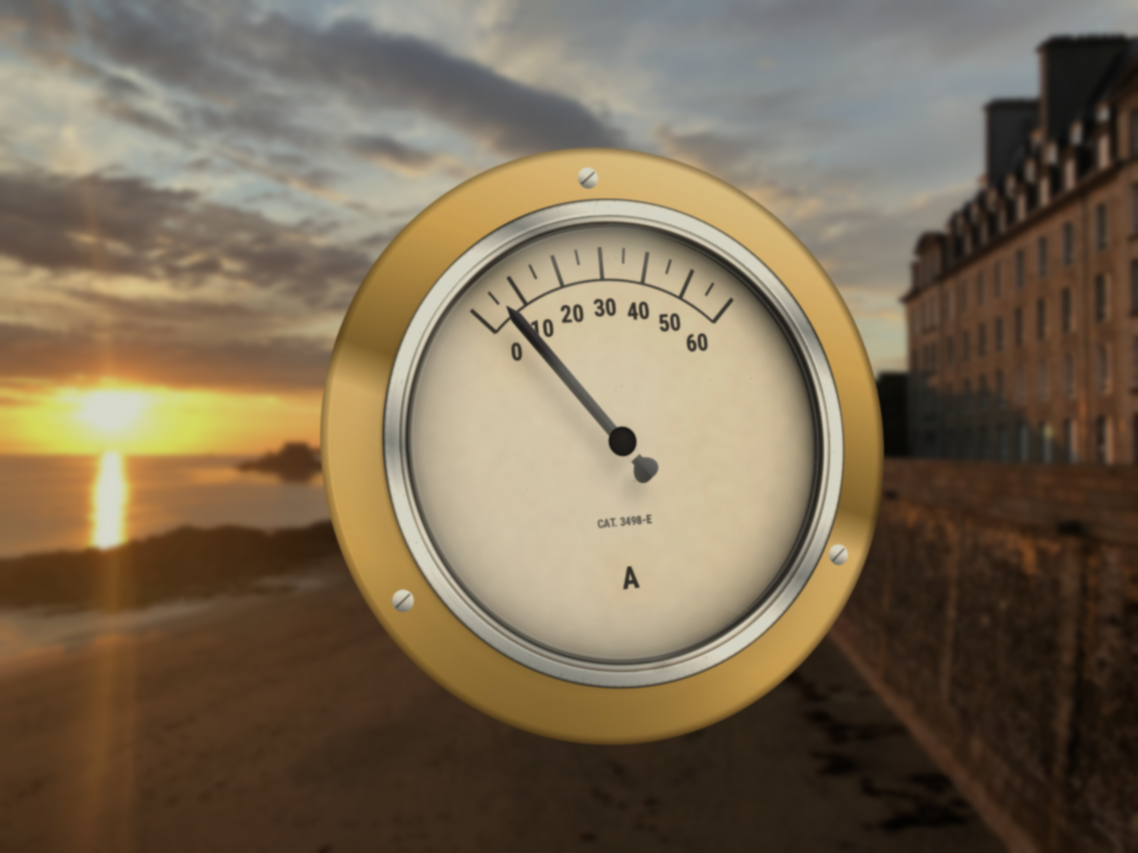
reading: 5,A
